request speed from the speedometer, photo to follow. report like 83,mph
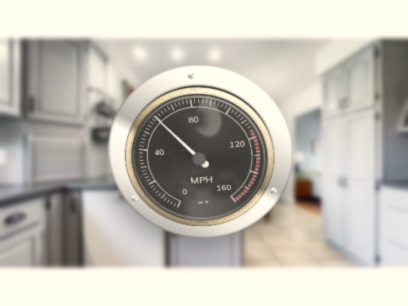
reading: 60,mph
